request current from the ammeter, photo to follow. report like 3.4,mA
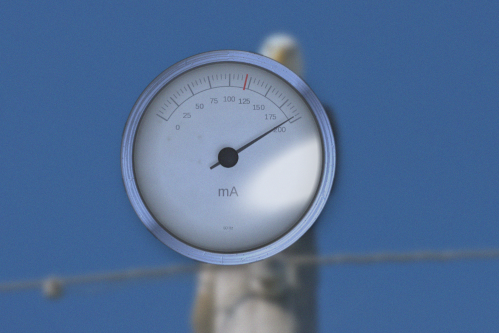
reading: 195,mA
